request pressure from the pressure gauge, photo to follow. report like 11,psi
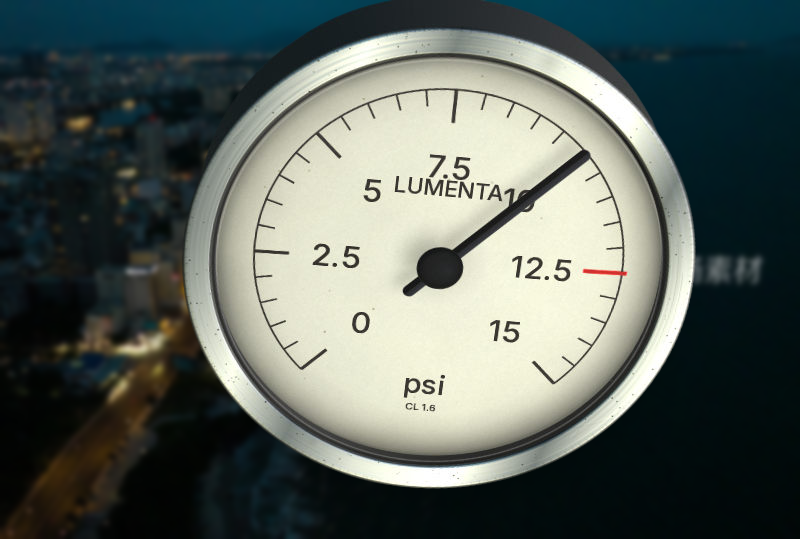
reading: 10,psi
